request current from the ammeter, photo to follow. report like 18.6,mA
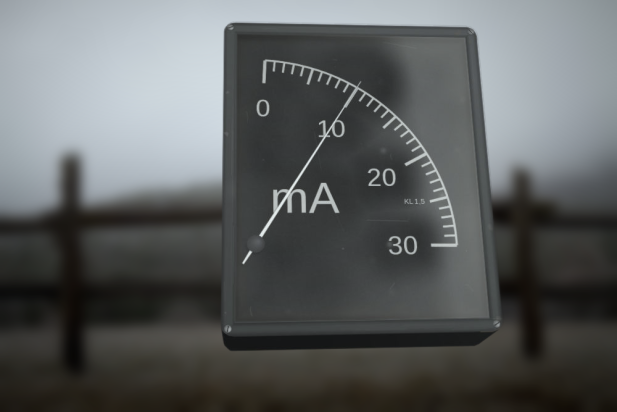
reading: 10,mA
